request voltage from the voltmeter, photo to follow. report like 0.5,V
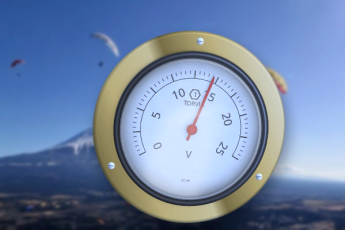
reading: 14.5,V
